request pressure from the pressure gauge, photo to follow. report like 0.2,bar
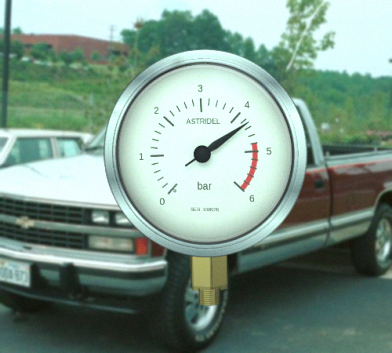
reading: 4.3,bar
